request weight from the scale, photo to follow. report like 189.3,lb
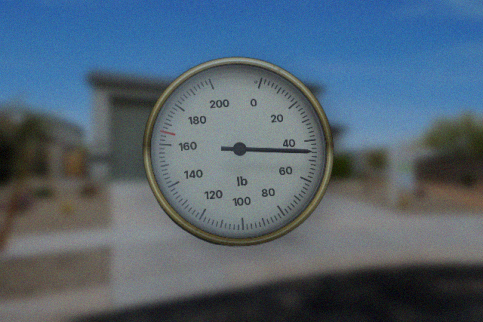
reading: 46,lb
